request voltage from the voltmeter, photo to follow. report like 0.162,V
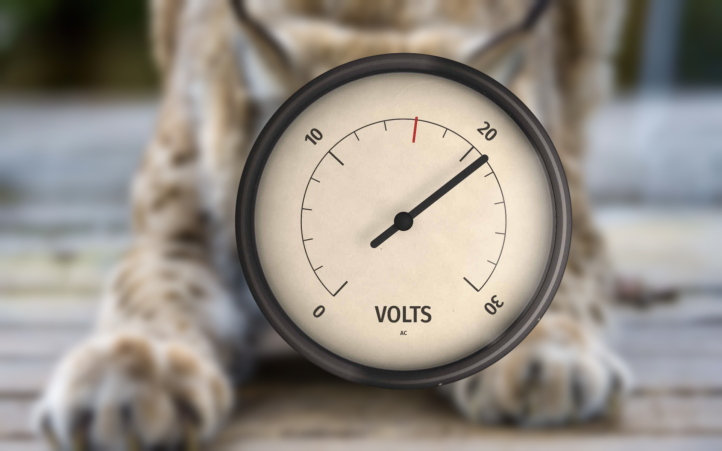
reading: 21,V
